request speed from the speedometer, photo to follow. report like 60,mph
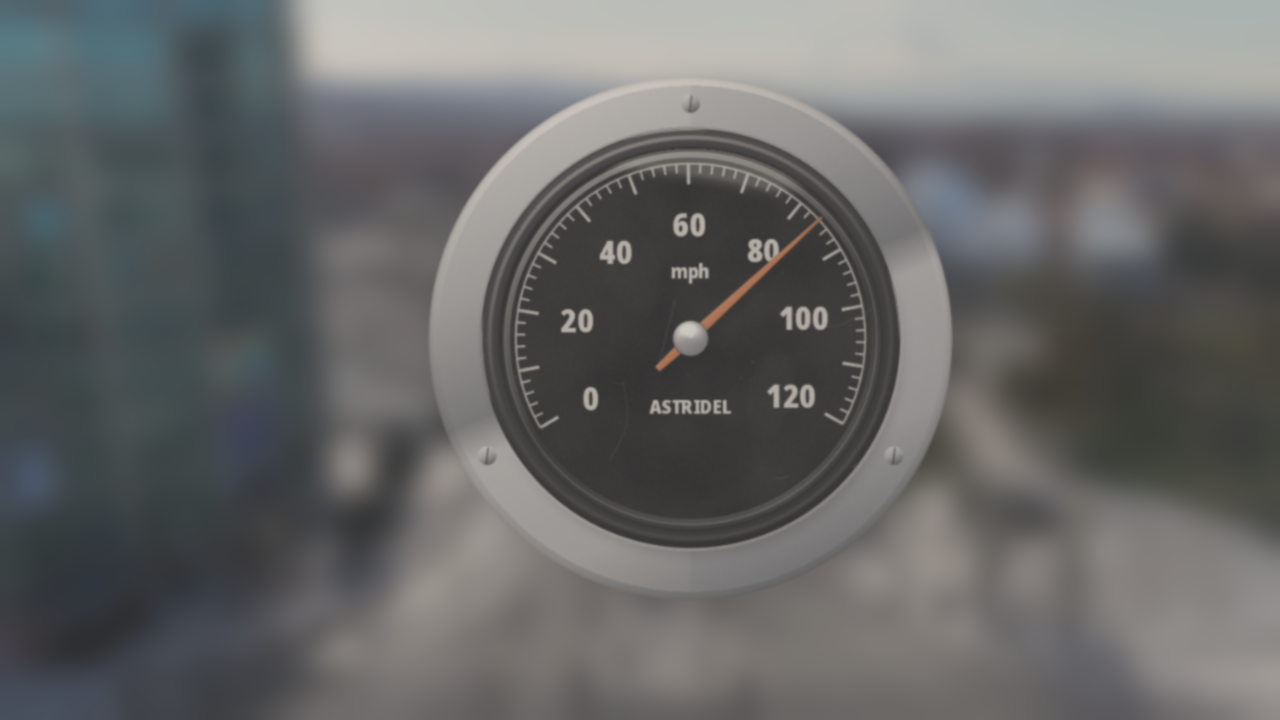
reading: 84,mph
